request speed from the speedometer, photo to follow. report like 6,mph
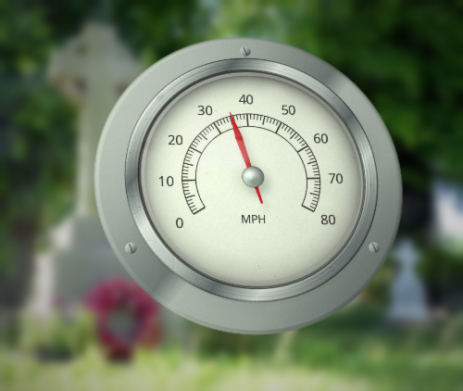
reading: 35,mph
